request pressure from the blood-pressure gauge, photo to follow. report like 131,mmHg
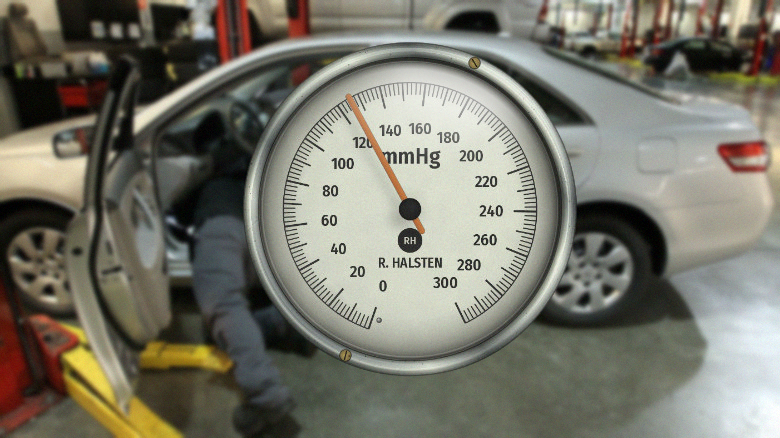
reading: 126,mmHg
